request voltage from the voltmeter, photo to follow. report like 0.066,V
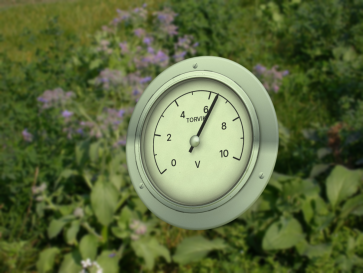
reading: 6.5,V
